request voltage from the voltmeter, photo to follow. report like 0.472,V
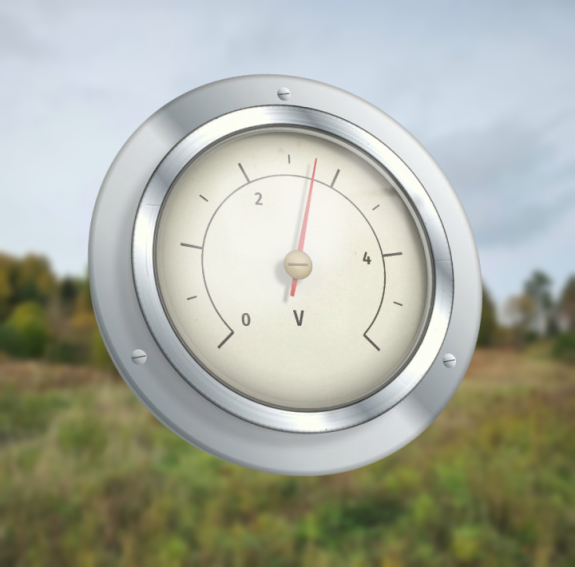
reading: 2.75,V
